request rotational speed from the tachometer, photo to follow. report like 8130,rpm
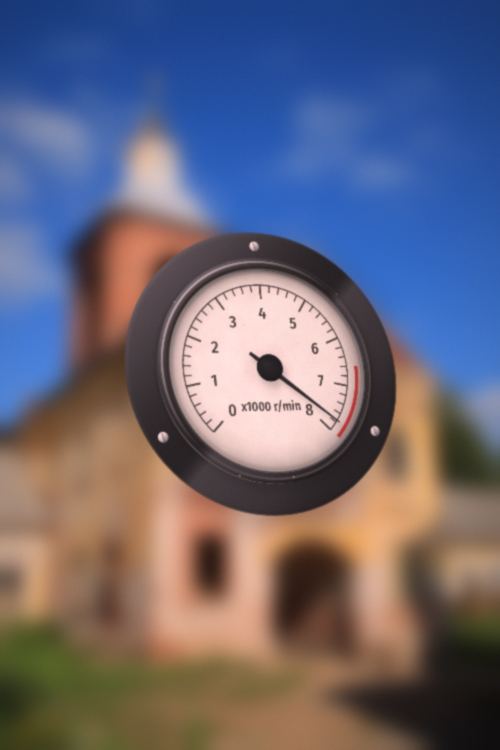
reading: 7800,rpm
